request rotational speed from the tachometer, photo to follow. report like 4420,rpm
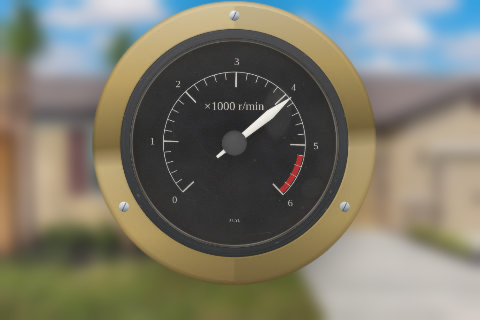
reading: 4100,rpm
